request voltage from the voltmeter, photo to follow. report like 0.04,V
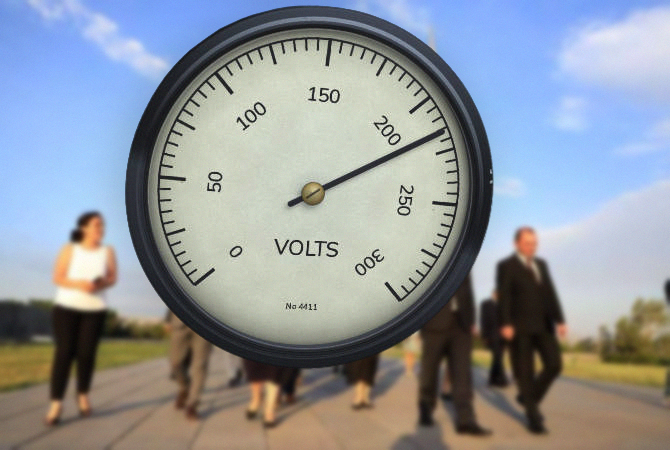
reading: 215,V
